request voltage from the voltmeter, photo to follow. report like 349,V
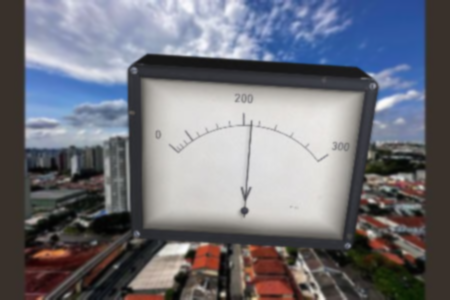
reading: 210,V
